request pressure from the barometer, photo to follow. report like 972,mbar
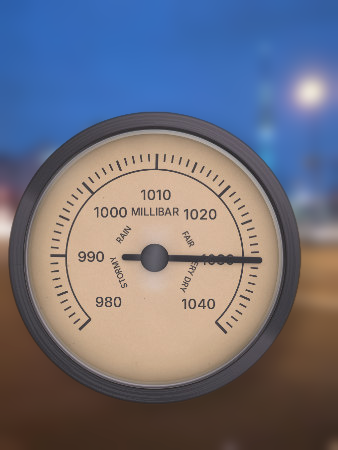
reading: 1030,mbar
